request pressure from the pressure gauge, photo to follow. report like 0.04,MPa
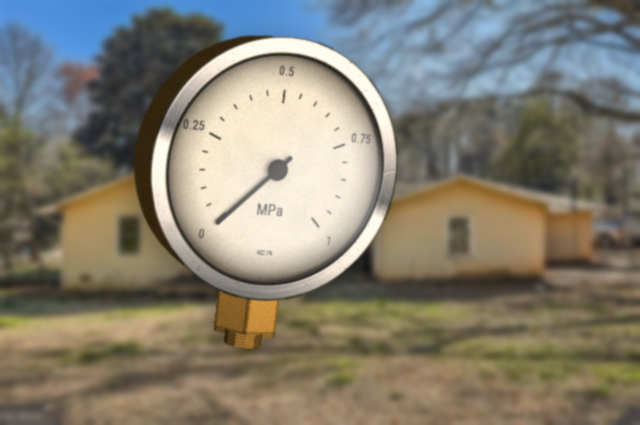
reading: 0,MPa
